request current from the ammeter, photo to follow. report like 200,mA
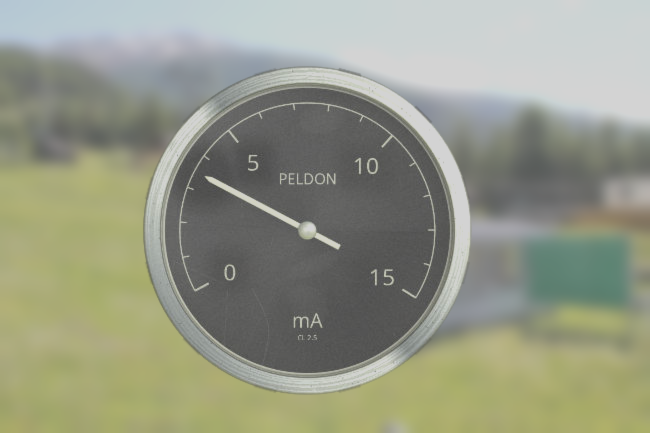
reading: 3.5,mA
